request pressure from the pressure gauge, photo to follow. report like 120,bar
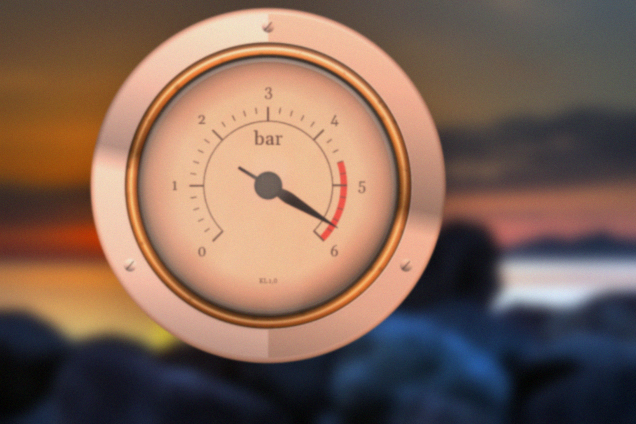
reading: 5.7,bar
